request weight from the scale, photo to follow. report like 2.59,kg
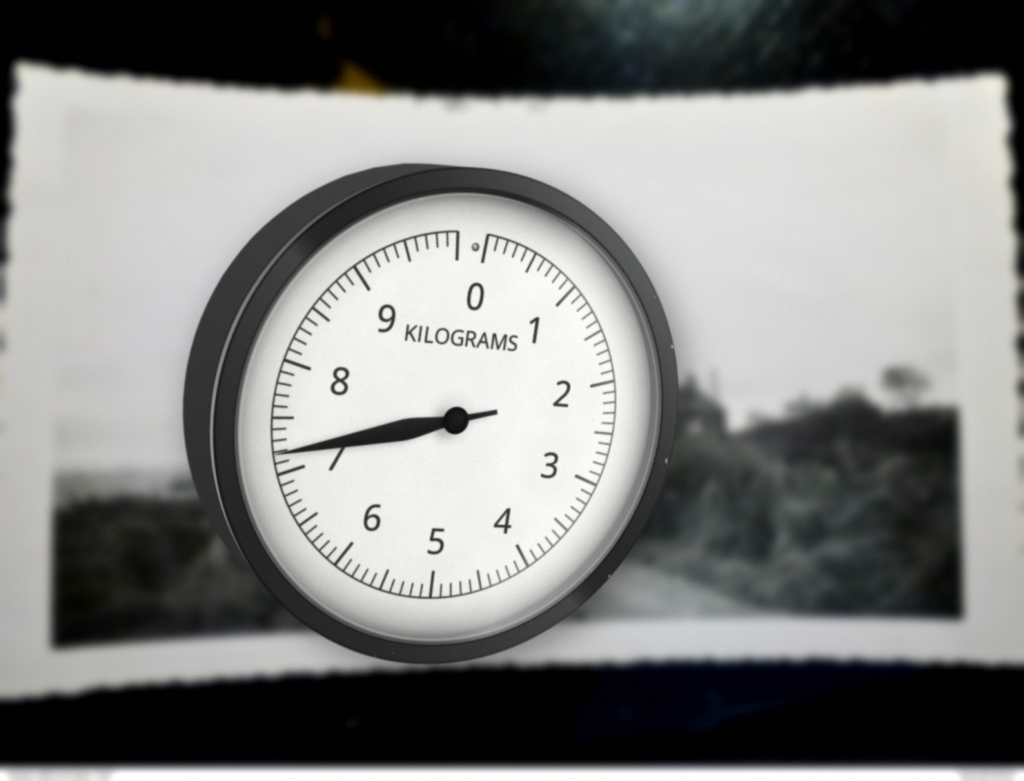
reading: 7.2,kg
